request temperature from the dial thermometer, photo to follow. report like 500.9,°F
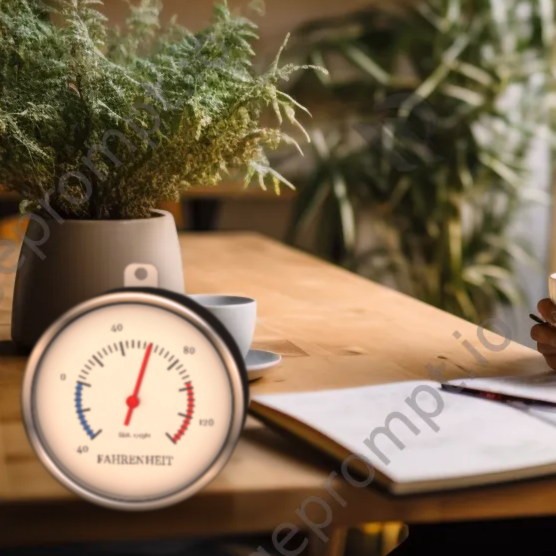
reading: 60,°F
